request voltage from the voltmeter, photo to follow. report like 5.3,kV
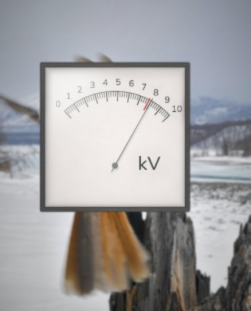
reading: 8,kV
